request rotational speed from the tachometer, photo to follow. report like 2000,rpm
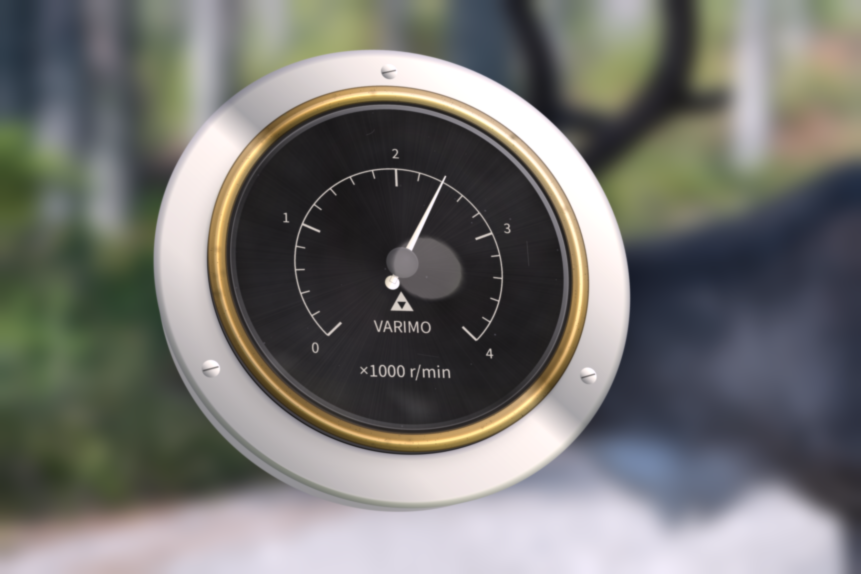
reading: 2400,rpm
